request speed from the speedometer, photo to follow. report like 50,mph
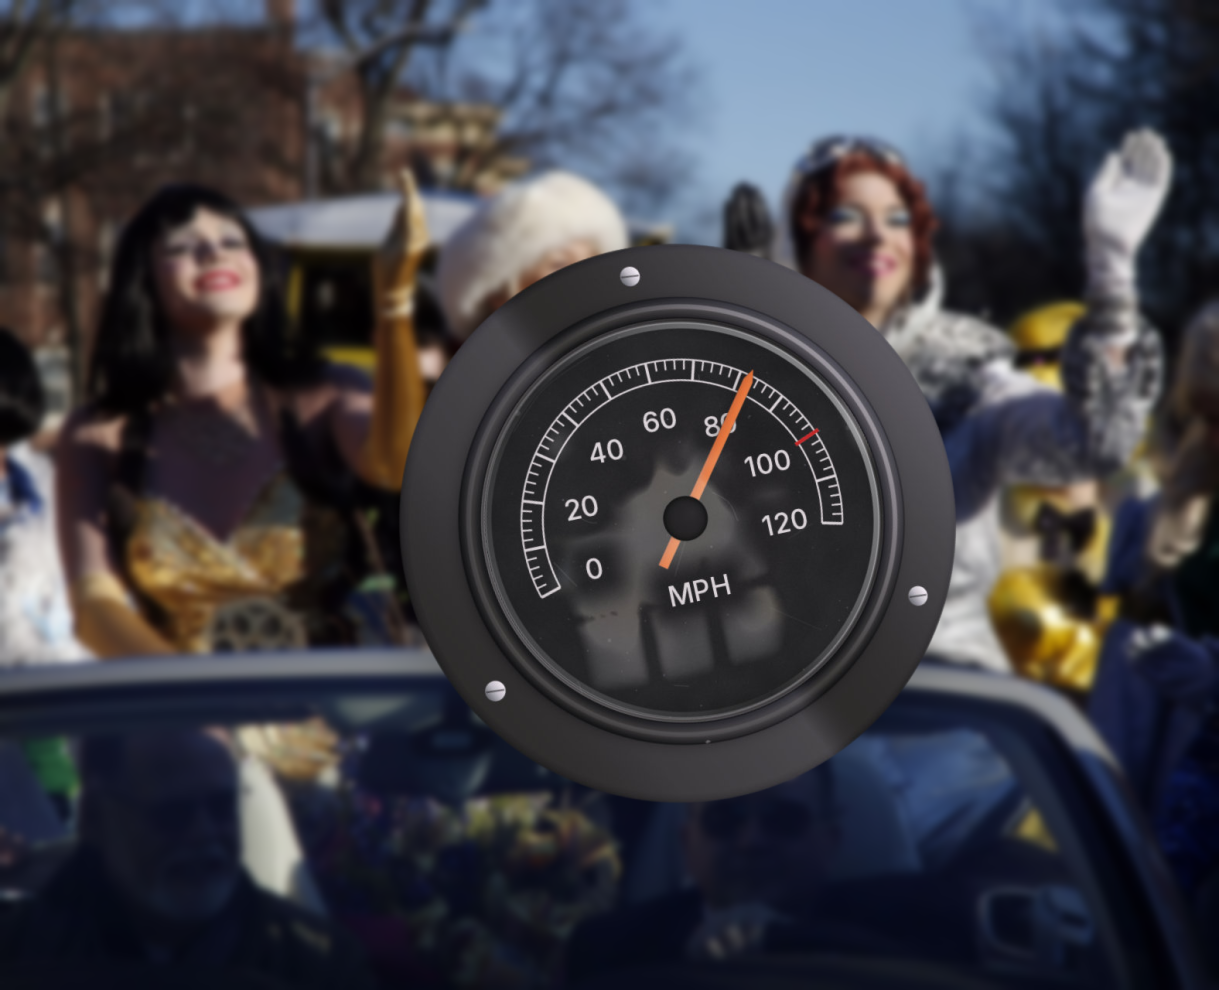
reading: 82,mph
